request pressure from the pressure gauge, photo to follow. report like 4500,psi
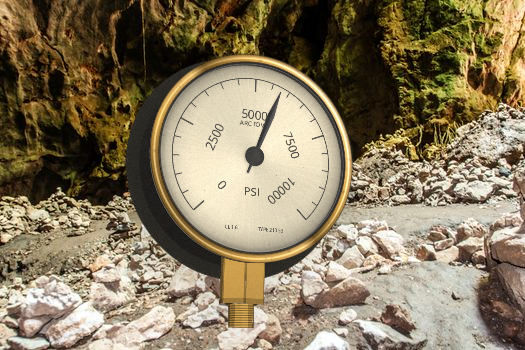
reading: 5750,psi
